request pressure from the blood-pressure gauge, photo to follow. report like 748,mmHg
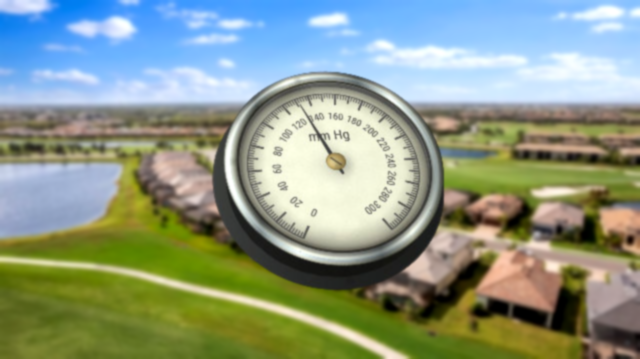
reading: 130,mmHg
